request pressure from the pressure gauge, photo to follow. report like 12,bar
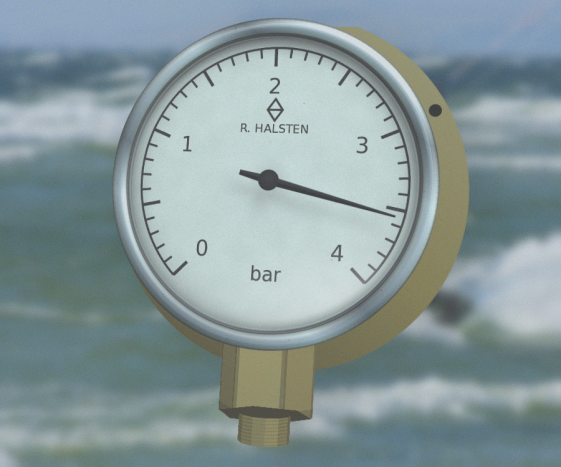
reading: 3.55,bar
